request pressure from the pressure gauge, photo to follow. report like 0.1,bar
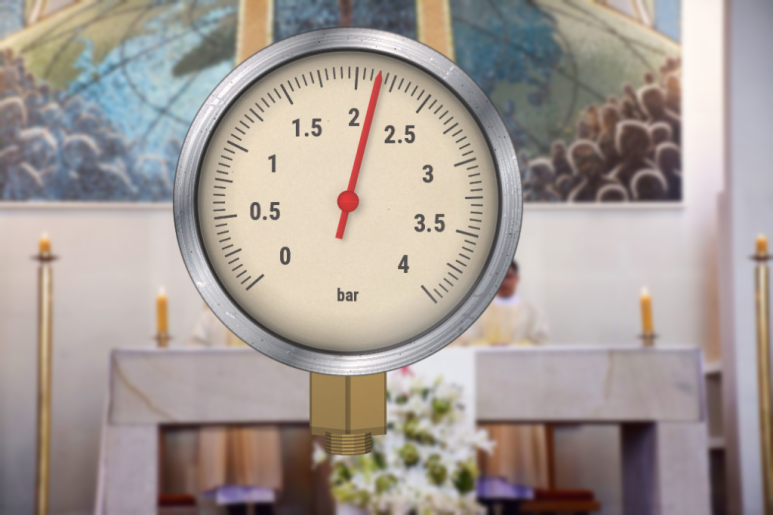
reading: 2.15,bar
